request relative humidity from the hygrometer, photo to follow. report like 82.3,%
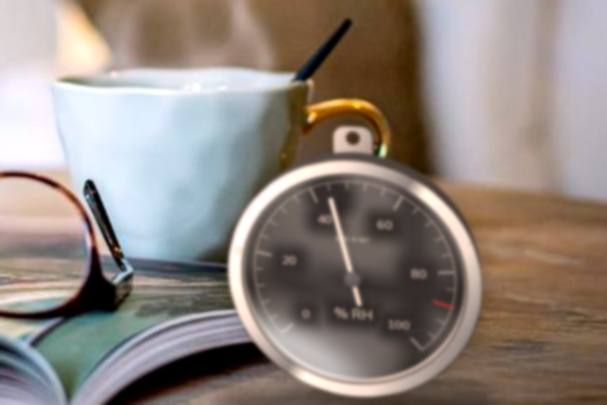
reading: 44,%
